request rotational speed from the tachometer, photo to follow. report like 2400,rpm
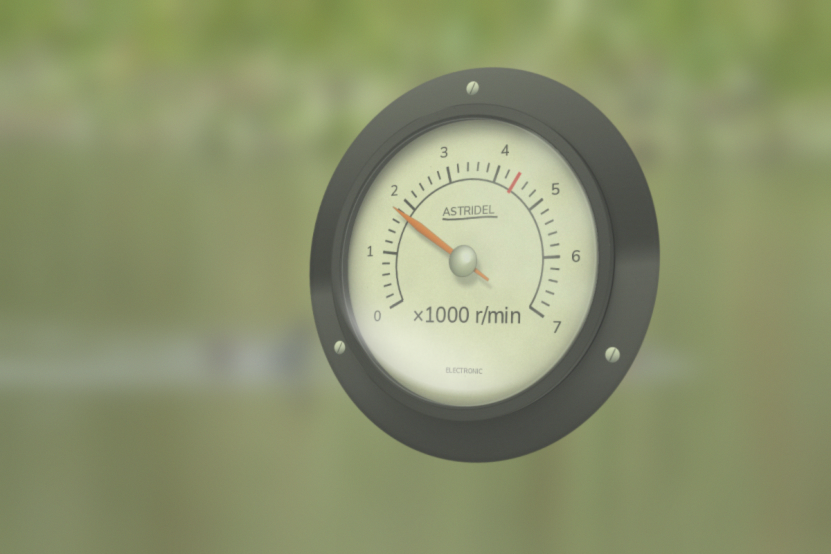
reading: 1800,rpm
